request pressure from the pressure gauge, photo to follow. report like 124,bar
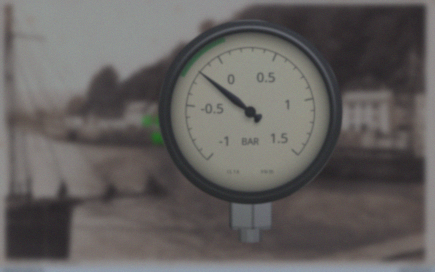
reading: -0.2,bar
